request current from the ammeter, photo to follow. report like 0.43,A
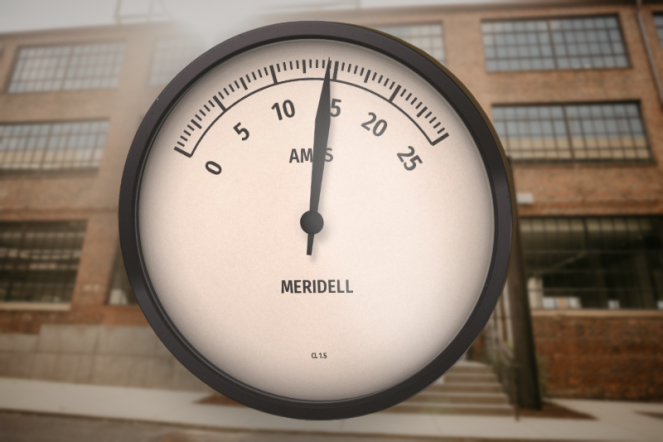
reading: 14.5,A
